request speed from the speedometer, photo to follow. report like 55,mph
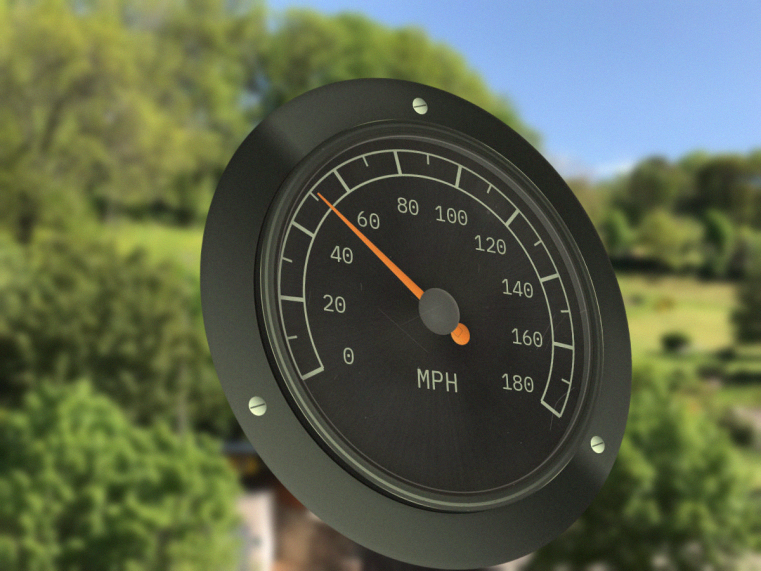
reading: 50,mph
